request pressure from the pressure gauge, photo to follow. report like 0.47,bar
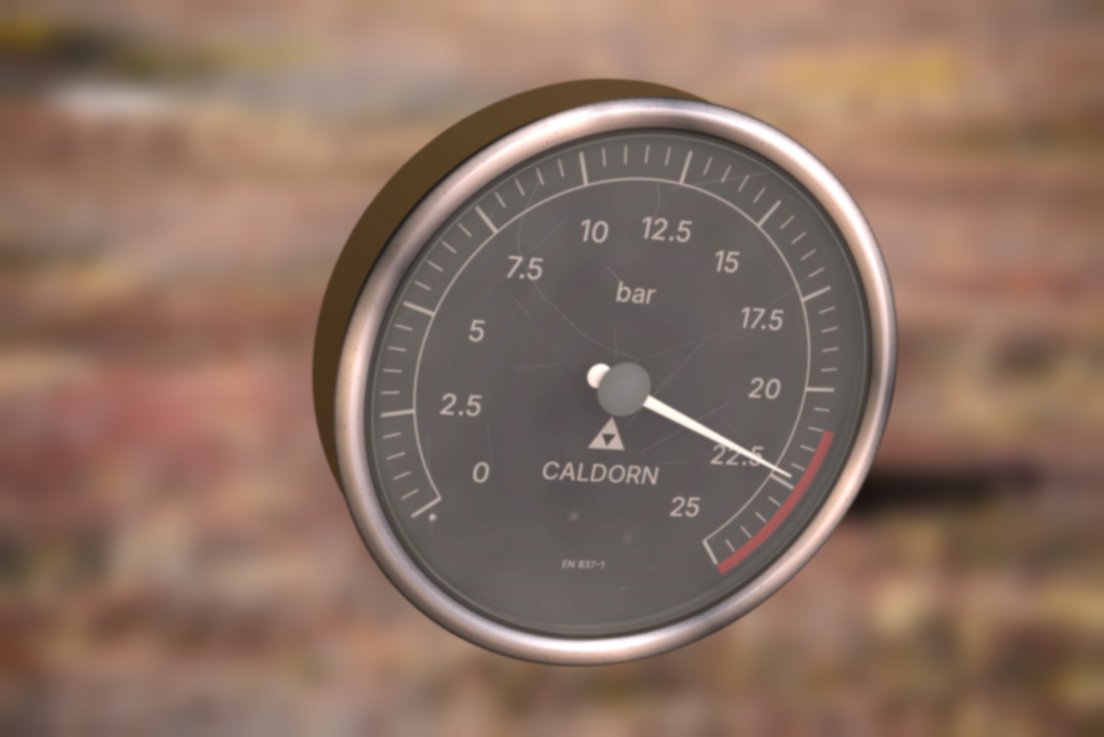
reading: 22.25,bar
